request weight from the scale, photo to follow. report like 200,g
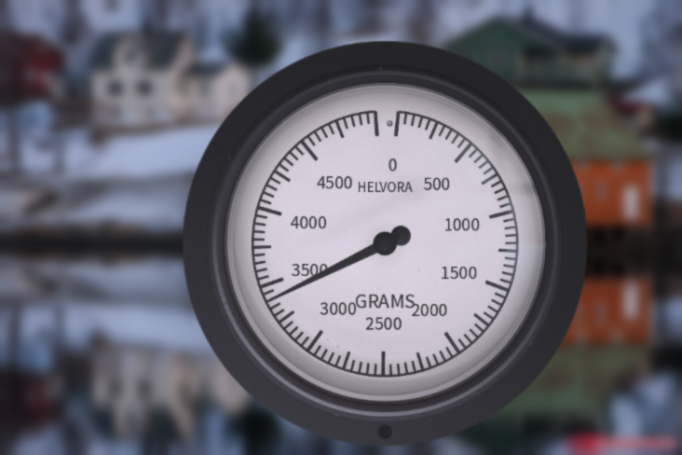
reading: 3400,g
